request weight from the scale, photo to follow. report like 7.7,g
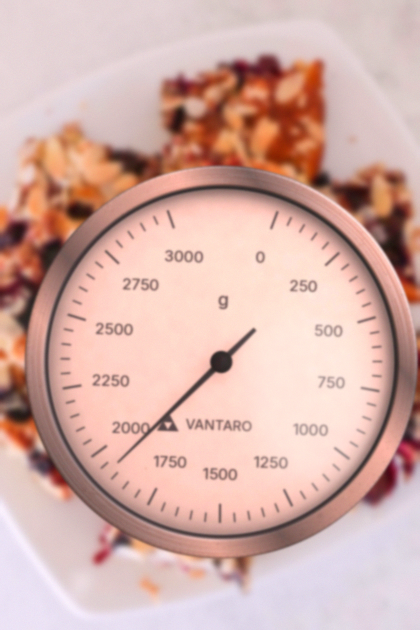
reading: 1925,g
